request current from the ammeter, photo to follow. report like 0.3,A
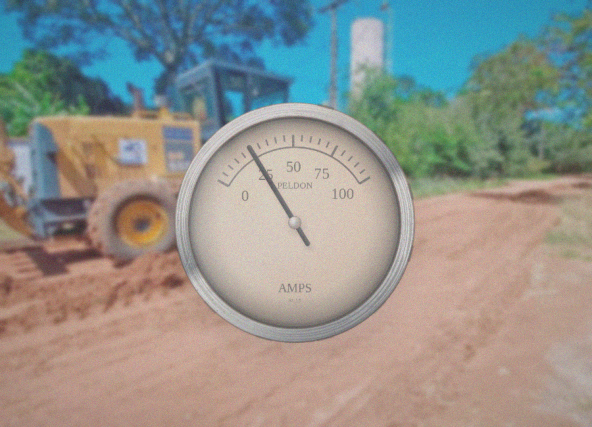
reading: 25,A
